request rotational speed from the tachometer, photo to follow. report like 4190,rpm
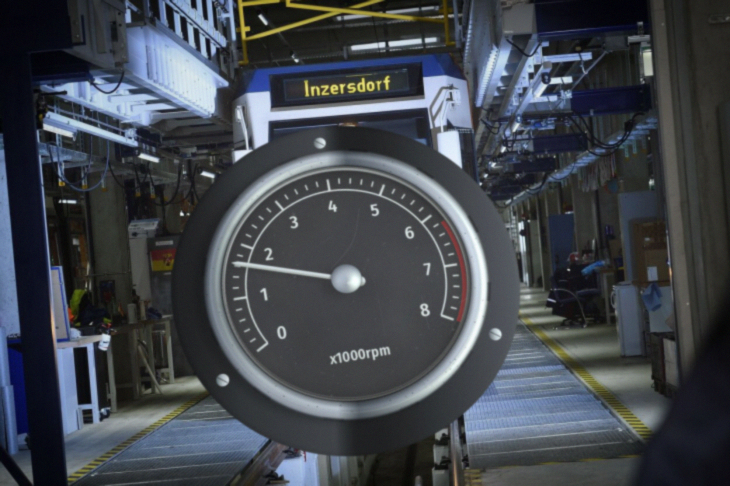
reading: 1600,rpm
